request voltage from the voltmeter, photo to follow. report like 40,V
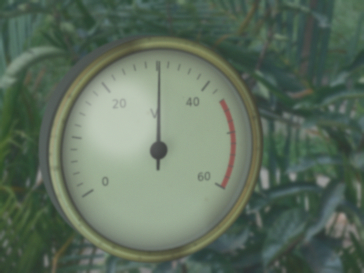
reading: 30,V
